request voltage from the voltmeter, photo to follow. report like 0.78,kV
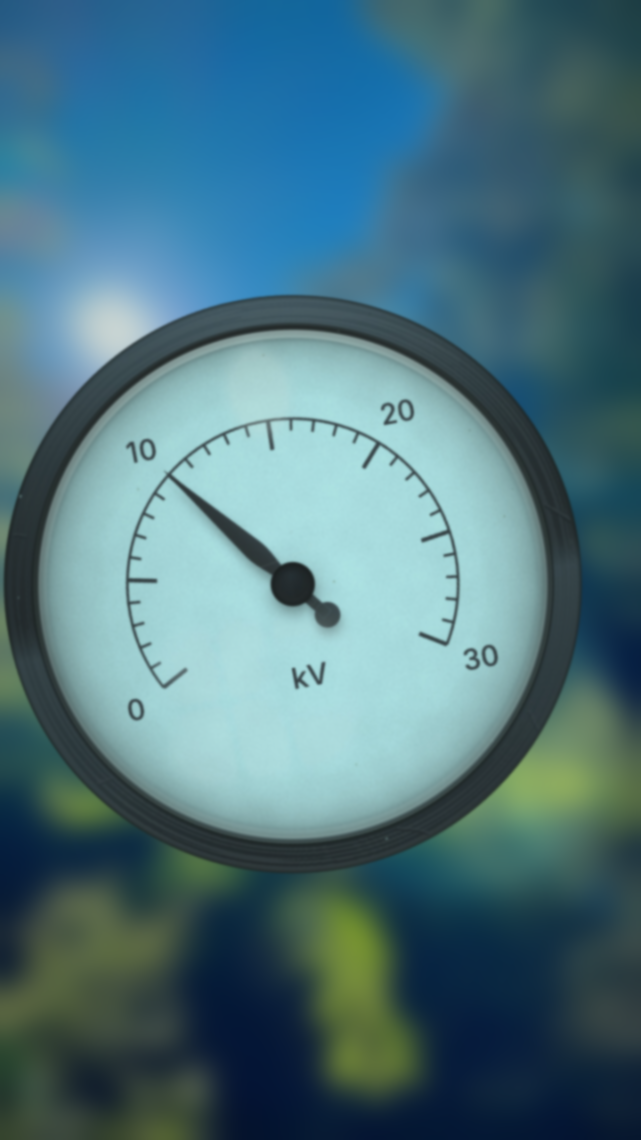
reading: 10,kV
